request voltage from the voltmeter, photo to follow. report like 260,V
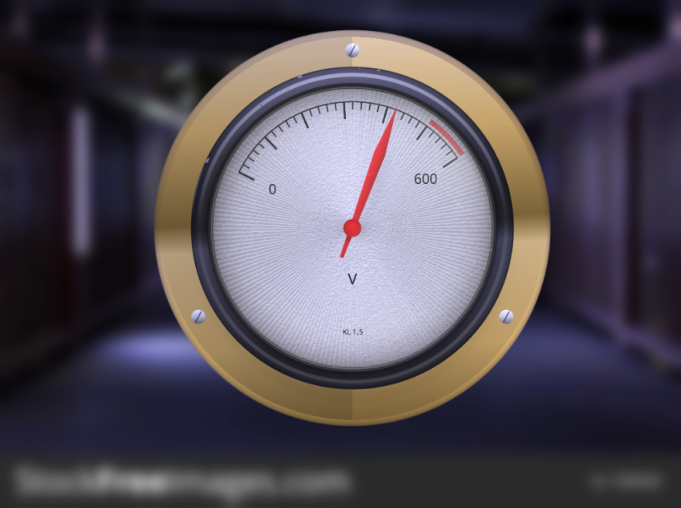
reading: 420,V
